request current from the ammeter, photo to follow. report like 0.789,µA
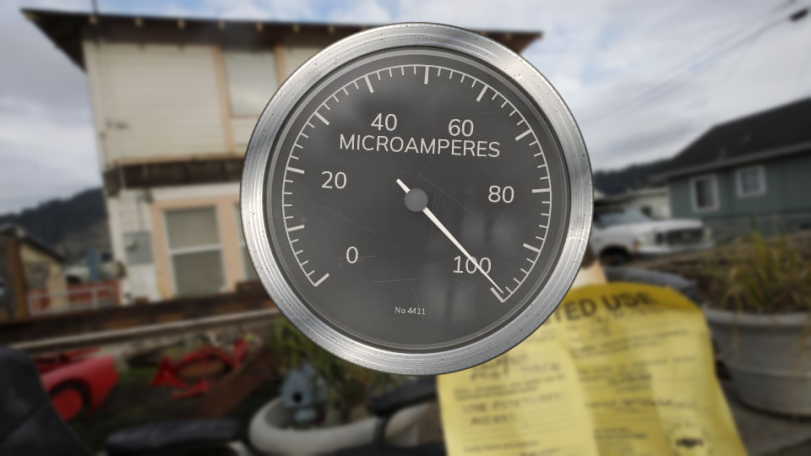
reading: 99,µA
